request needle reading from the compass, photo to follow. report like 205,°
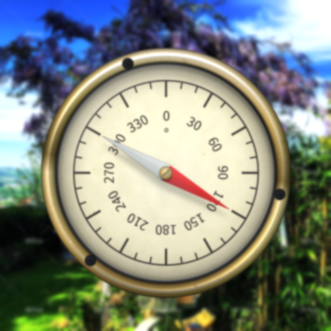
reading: 120,°
